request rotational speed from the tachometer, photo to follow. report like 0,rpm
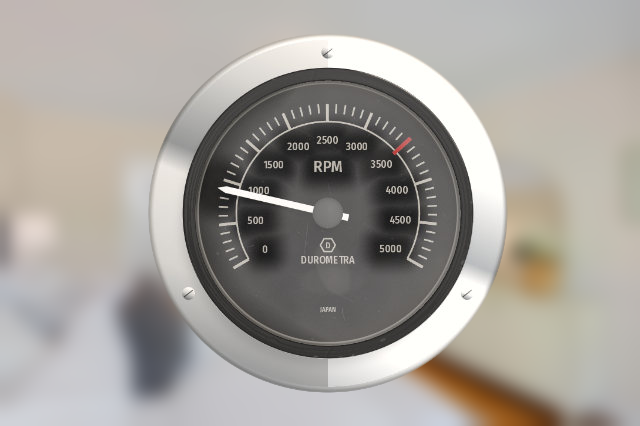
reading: 900,rpm
